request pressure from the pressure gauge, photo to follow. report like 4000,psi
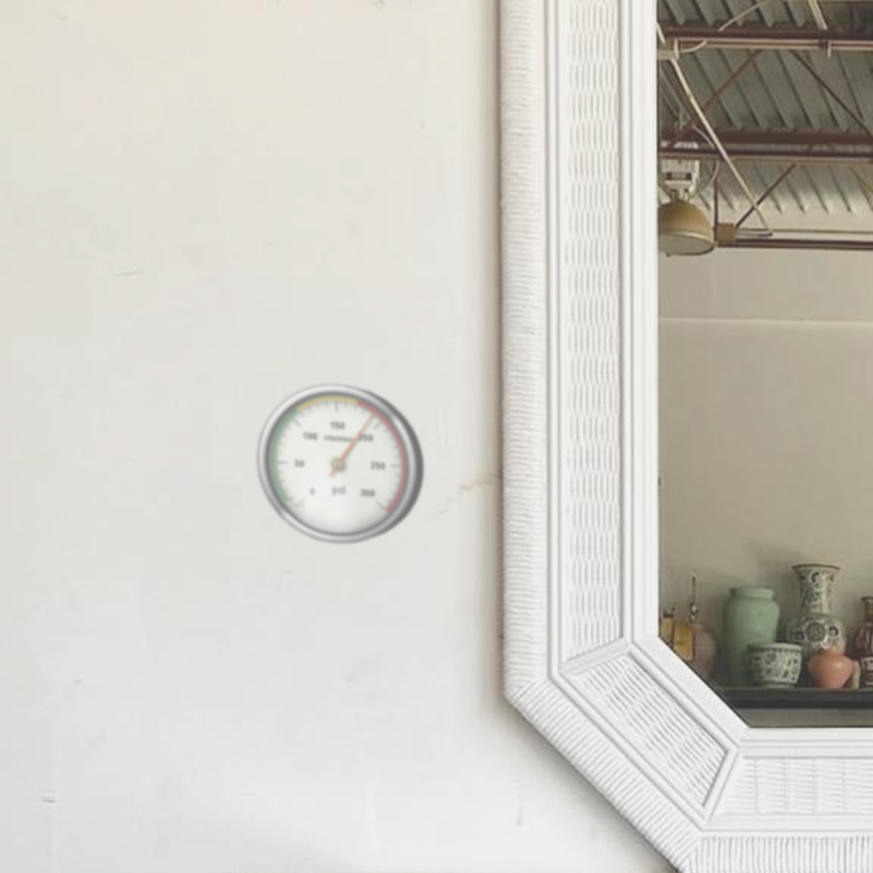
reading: 190,psi
